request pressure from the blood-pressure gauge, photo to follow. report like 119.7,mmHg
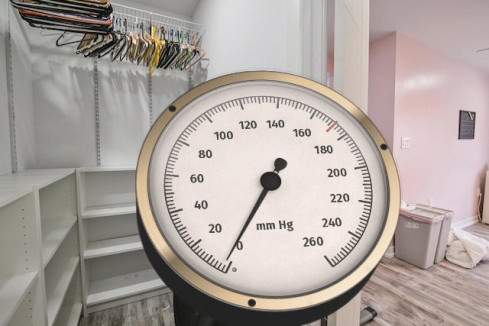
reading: 2,mmHg
